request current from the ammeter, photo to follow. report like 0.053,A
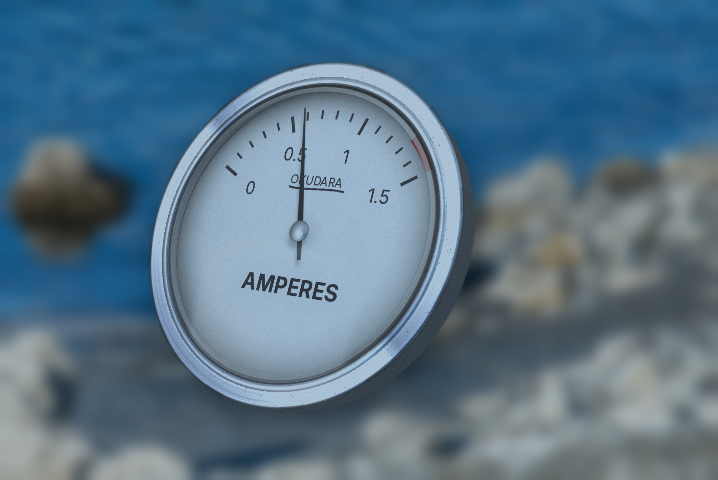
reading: 0.6,A
